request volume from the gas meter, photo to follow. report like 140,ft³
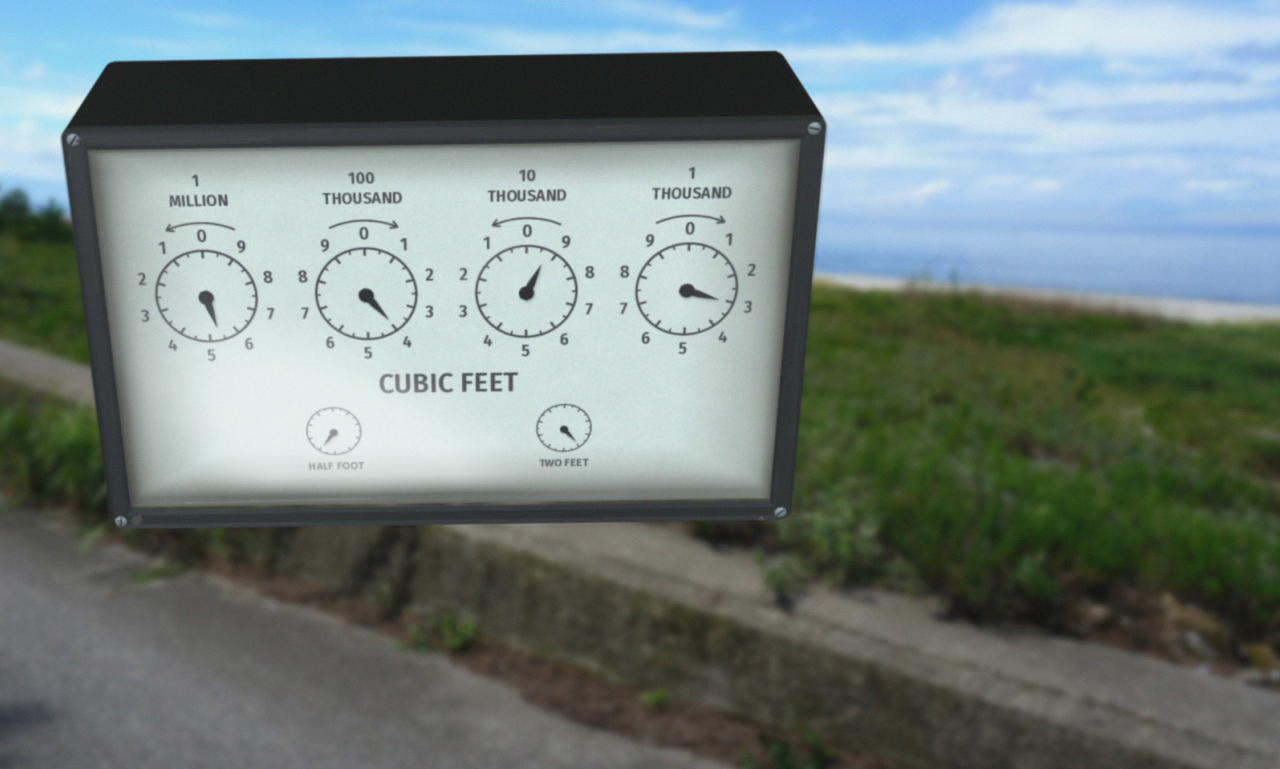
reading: 539300,ft³
